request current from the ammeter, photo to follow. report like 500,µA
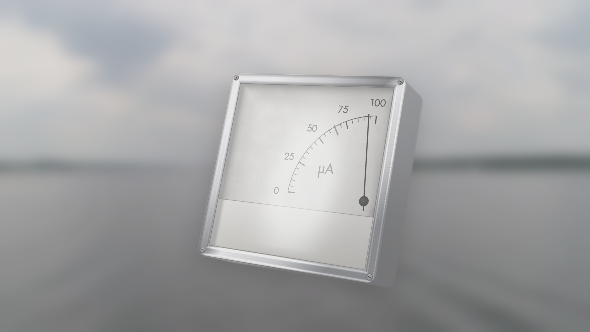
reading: 95,µA
